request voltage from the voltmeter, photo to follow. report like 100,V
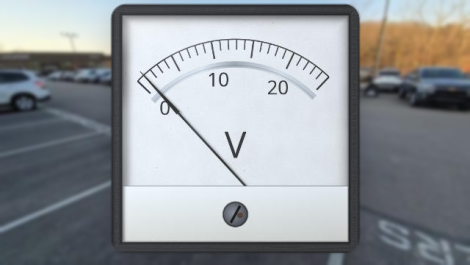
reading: 1,V
